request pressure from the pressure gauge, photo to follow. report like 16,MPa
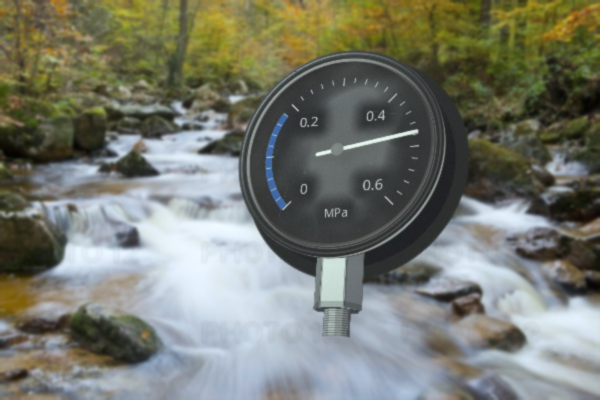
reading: 0.48,MPa
